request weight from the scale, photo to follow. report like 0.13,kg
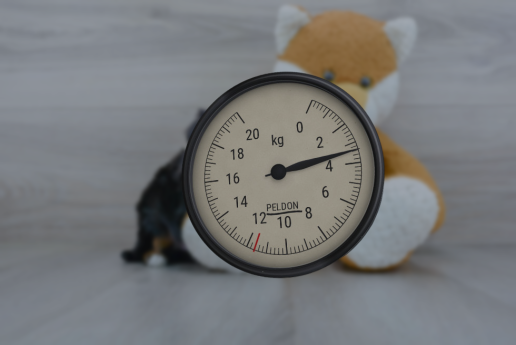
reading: 3.4,kg
